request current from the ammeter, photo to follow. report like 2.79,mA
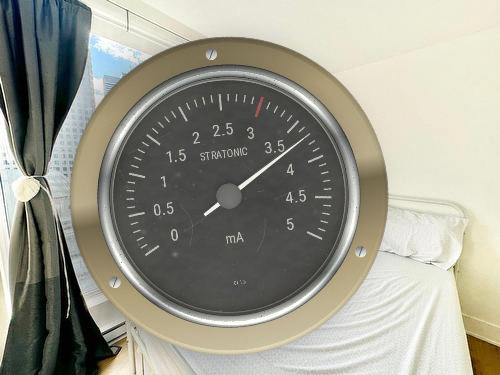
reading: 3.7,mA
